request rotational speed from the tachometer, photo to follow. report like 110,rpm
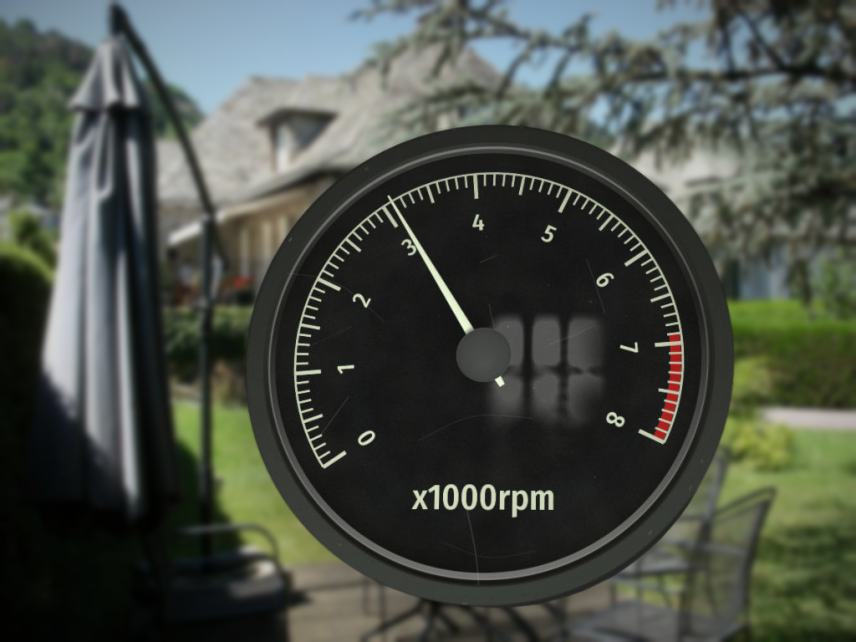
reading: 3100,rpm
